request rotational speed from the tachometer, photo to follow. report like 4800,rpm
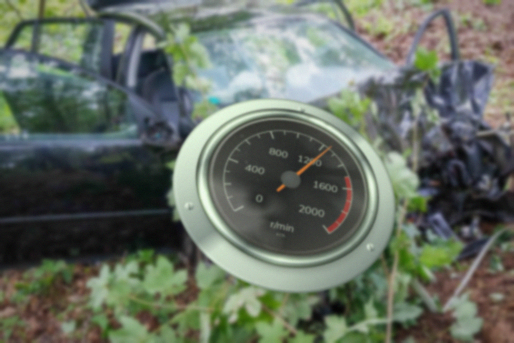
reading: 1250,rpm
